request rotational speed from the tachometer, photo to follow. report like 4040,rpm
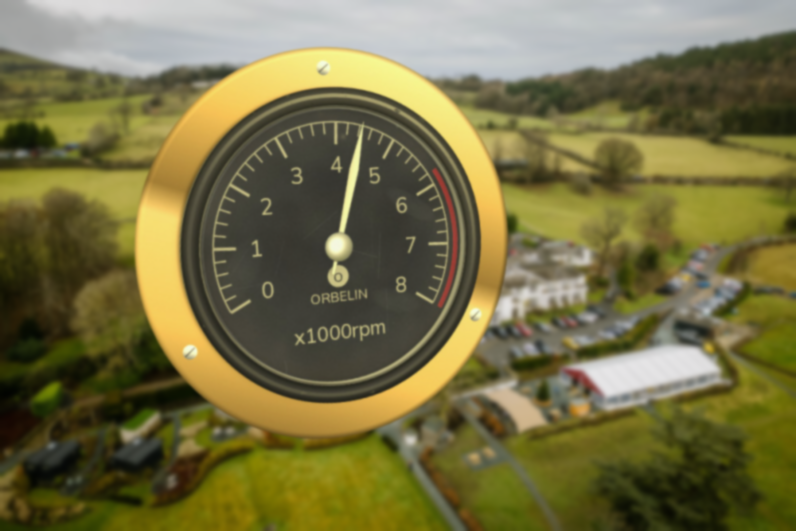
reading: 4400,rpm
